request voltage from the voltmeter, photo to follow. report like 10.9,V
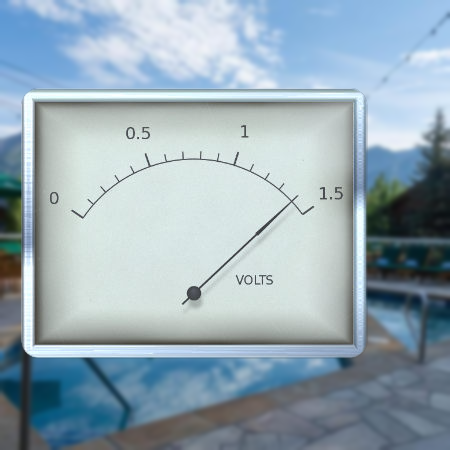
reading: 1.4,V
